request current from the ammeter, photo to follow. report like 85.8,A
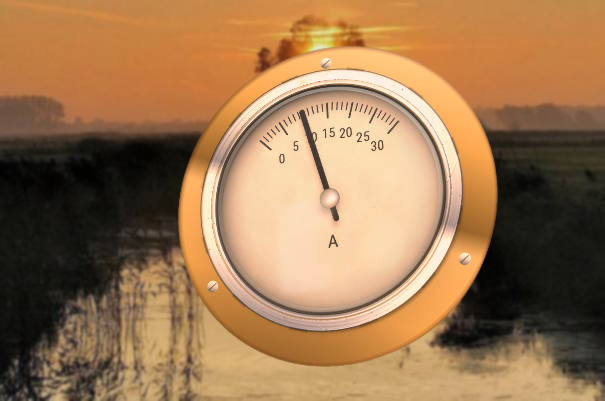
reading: 10,A
